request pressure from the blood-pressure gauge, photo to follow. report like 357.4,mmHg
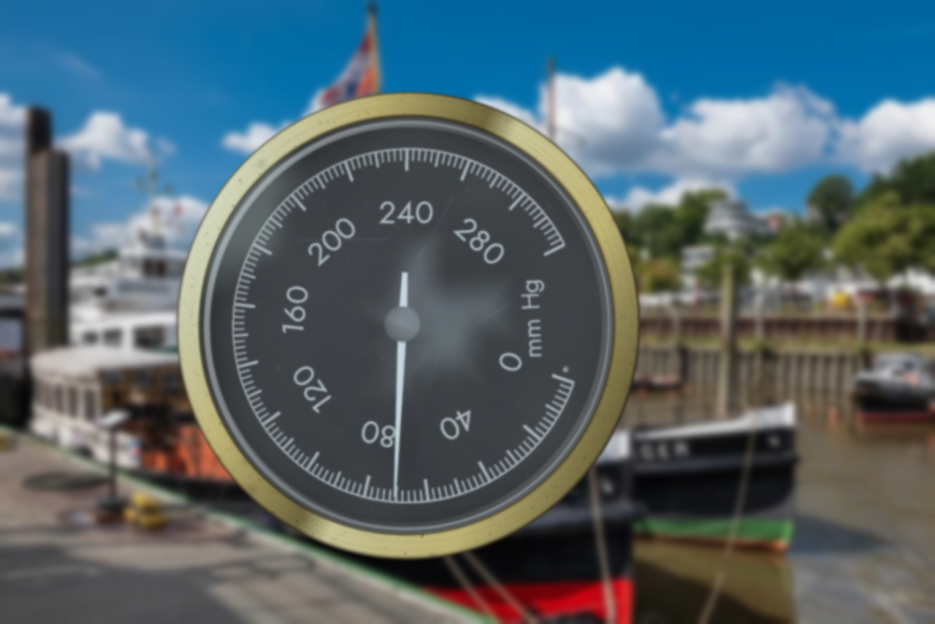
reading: 70,mmHg
